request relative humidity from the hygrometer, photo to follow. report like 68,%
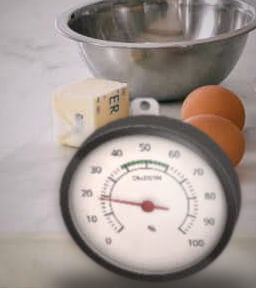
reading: 20,%
